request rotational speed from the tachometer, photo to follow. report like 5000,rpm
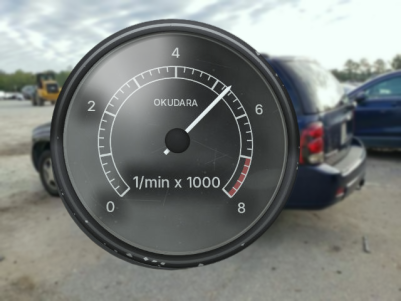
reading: 5300,rpm
